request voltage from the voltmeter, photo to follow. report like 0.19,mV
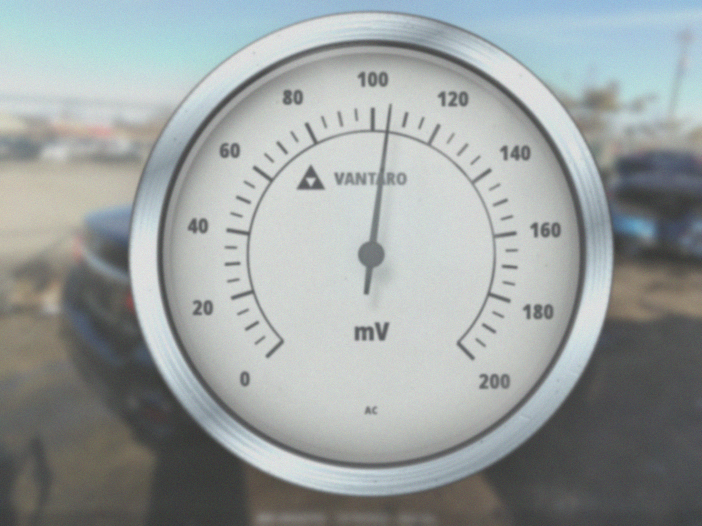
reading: 105,mV
